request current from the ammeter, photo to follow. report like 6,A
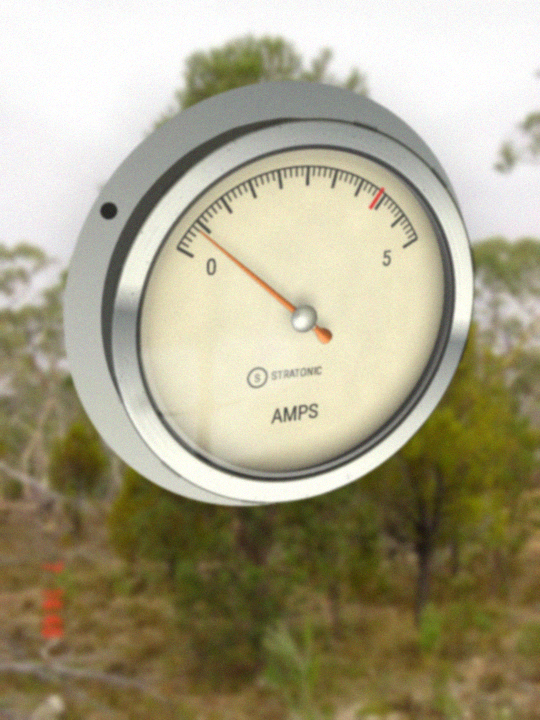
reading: 0.4,A
